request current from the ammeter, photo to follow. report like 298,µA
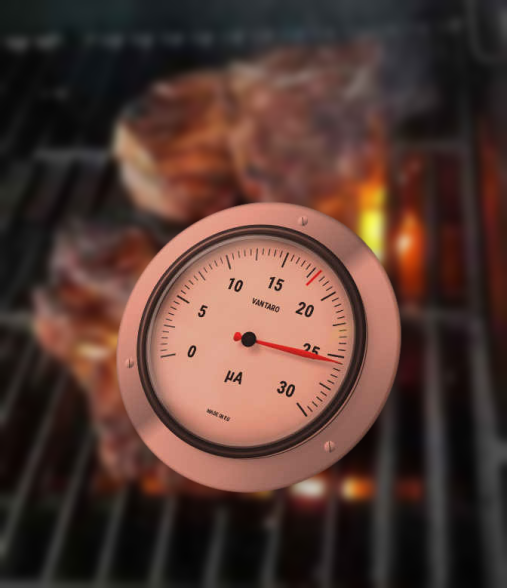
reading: 25.5,µA
